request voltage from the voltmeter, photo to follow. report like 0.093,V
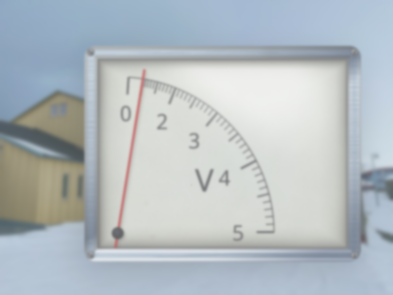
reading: 1,V
